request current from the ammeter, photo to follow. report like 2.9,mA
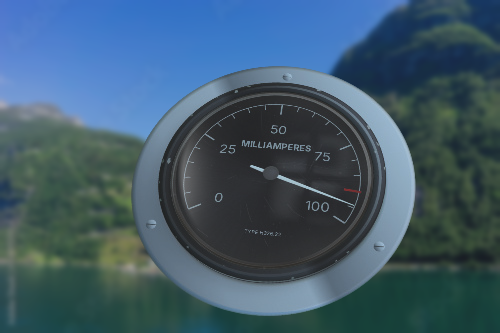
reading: 95,mA
